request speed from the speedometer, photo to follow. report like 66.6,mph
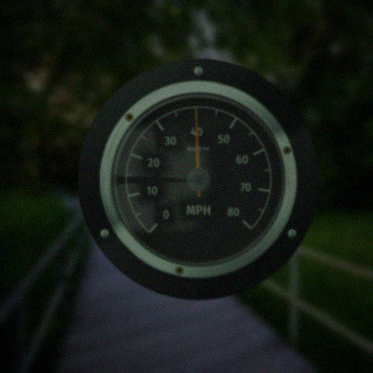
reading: 40,mph
